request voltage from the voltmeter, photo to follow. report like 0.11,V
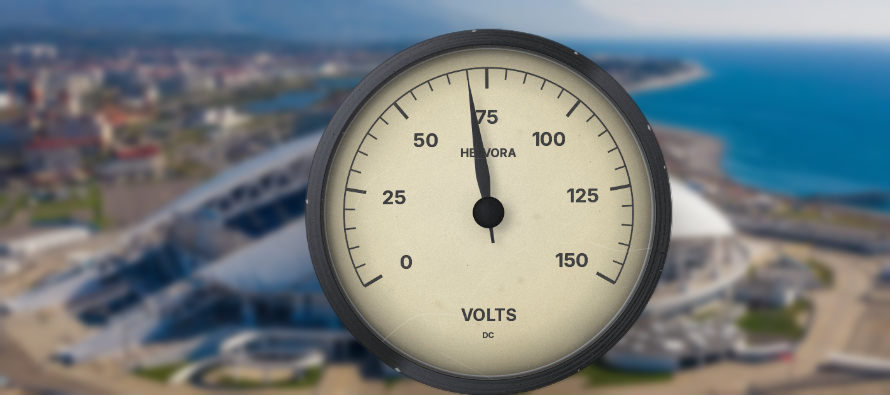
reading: 70,V
